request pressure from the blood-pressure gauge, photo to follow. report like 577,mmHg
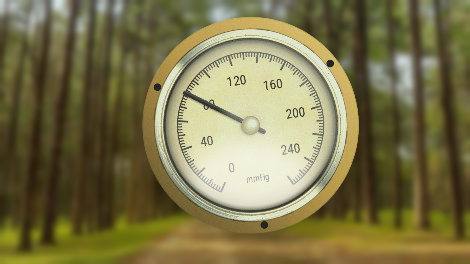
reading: 80,mmHg
